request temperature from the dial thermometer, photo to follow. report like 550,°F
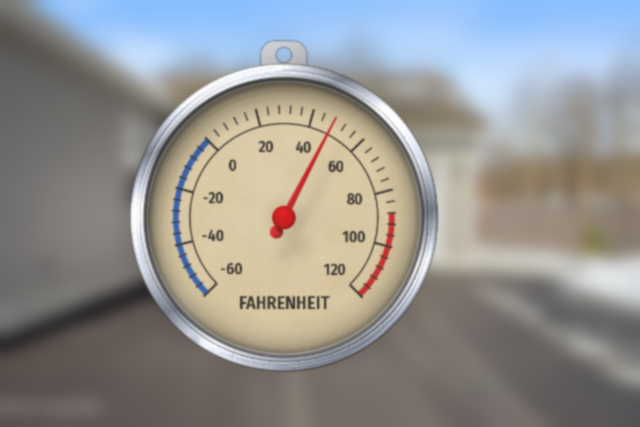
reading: 48,°F
